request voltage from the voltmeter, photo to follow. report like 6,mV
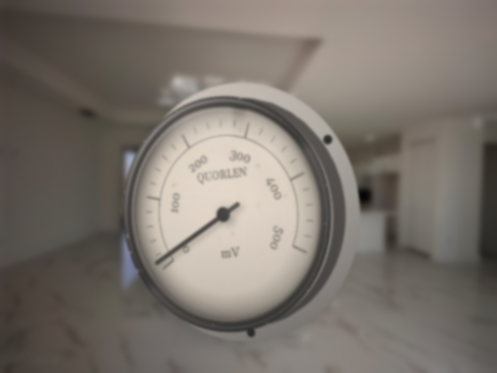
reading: 10,mV
